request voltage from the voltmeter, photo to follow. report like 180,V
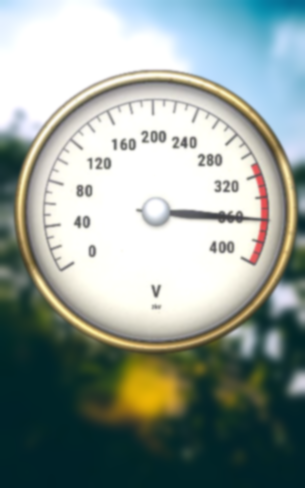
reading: 360,V
